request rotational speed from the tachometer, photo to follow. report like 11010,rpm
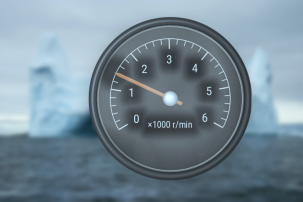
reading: 1400,rpm
